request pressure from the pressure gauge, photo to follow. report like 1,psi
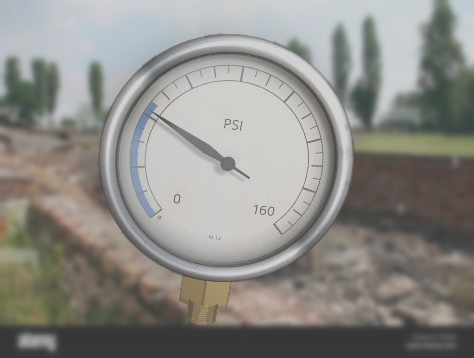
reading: 42.5,psi
